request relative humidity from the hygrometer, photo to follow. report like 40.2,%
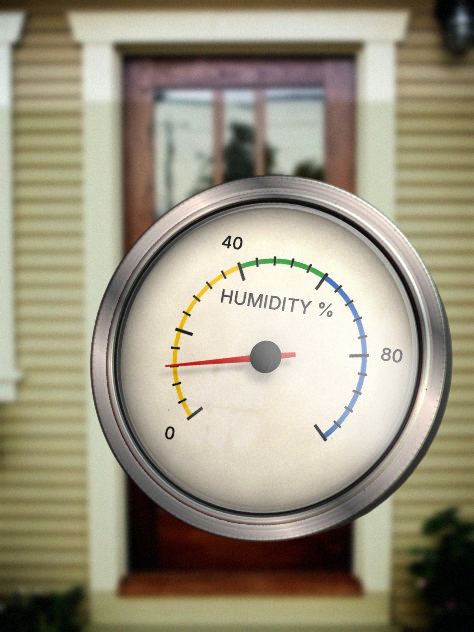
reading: 12,%
